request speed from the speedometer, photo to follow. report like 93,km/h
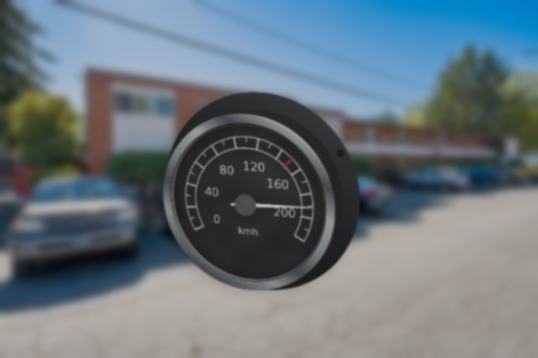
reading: 190,km/h
